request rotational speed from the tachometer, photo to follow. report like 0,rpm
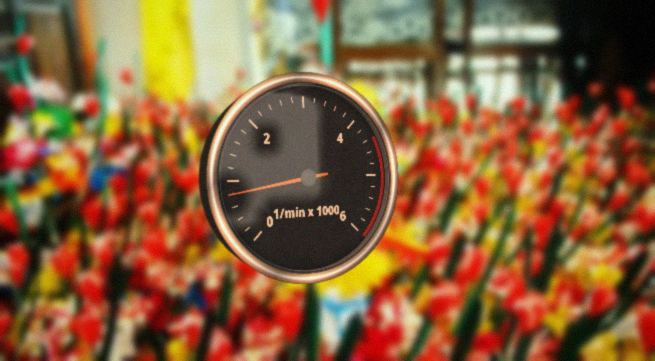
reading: 800,rpm
